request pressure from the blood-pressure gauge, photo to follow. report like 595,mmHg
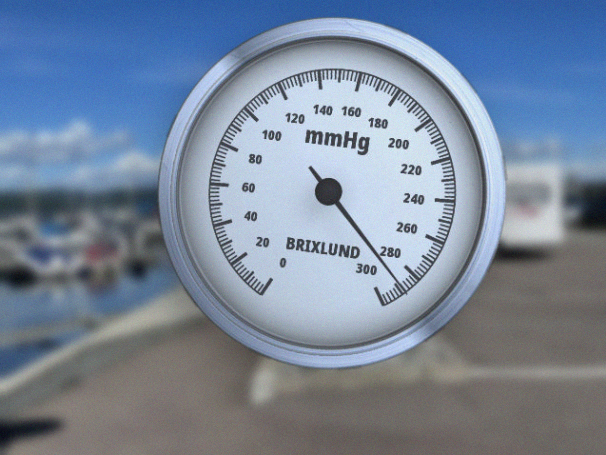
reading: 288,mmHg
